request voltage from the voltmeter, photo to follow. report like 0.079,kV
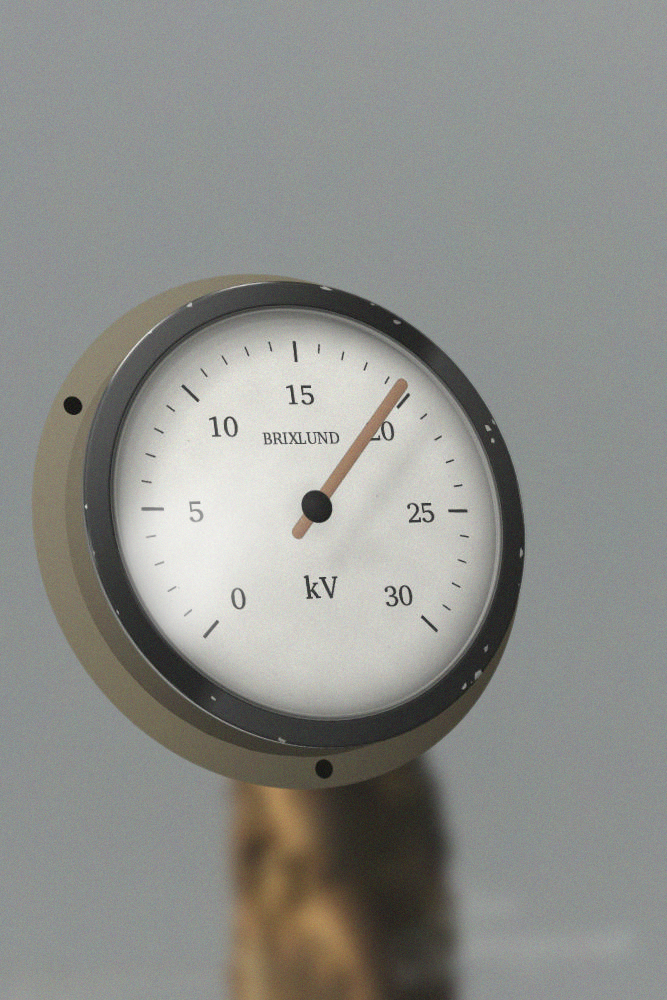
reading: 19.5,kV
